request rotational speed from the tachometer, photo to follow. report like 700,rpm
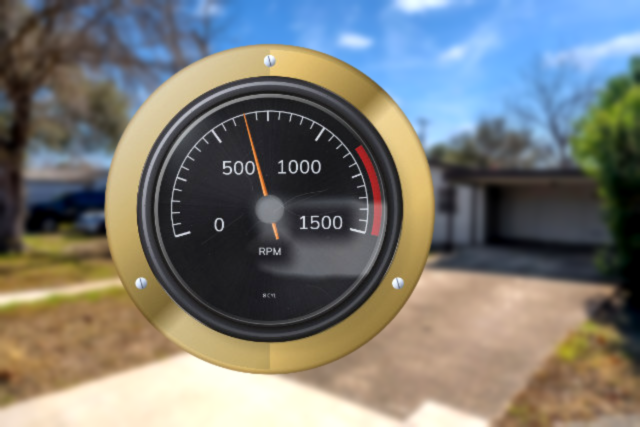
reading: 650,rpm
